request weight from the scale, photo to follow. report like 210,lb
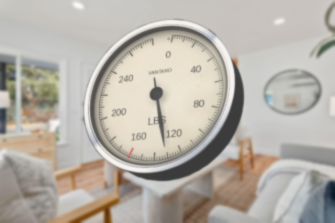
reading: 130,lb
